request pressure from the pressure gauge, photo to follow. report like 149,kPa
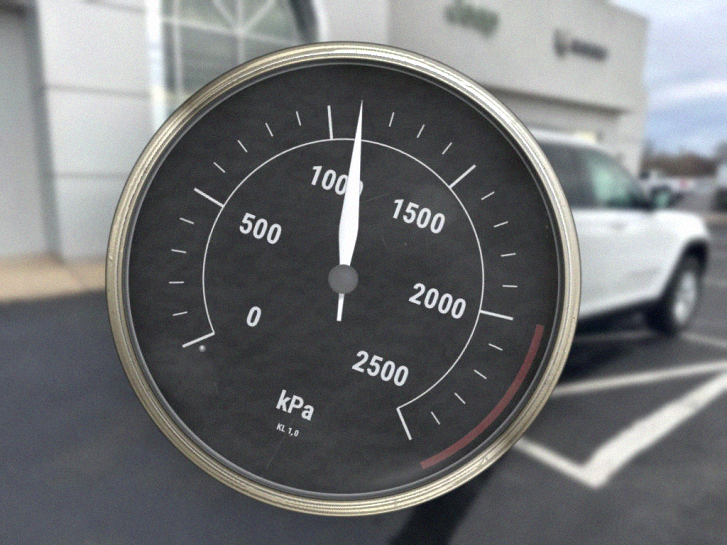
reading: 1100,kPa
